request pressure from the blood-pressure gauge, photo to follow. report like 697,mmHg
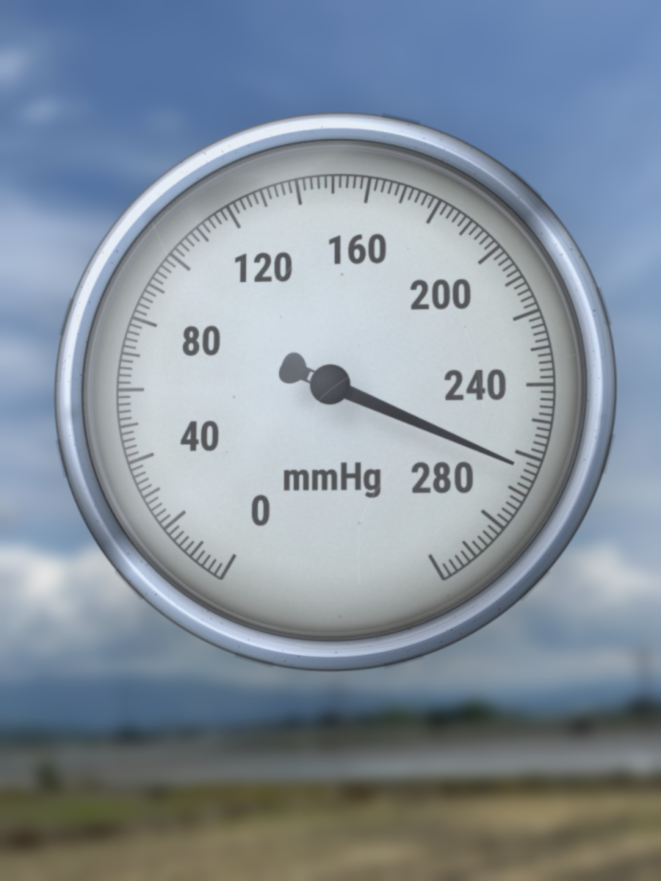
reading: 264,mmHg
